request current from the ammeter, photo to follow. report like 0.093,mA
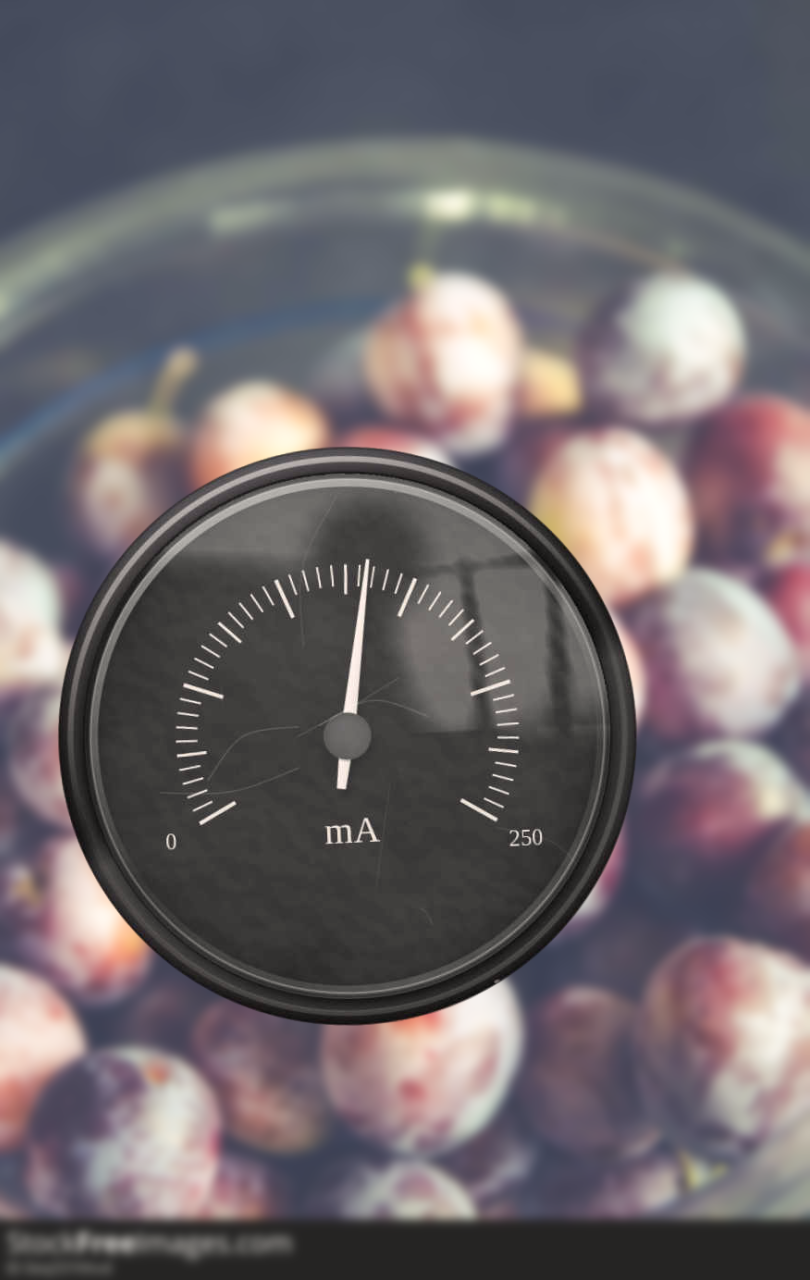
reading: 132.5,mA
